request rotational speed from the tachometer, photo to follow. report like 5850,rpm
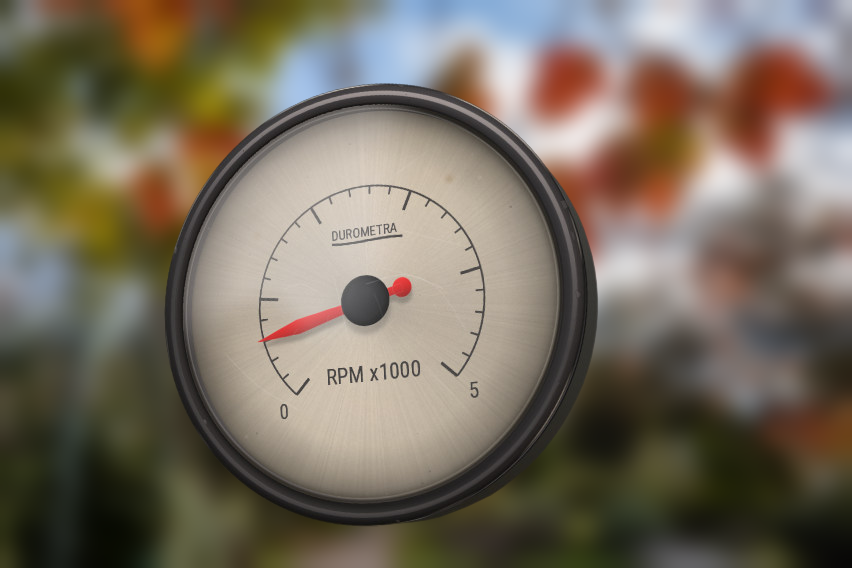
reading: 600,rpm
